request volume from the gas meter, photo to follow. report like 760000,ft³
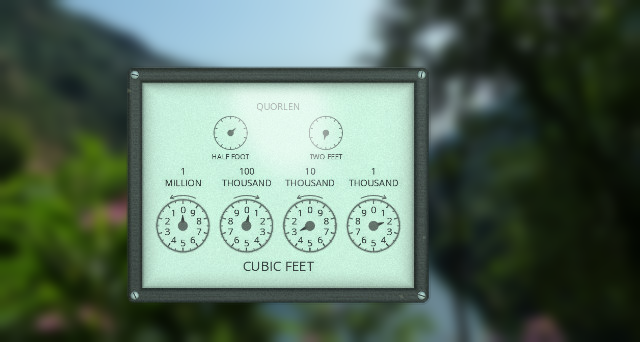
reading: 3200,ft³
